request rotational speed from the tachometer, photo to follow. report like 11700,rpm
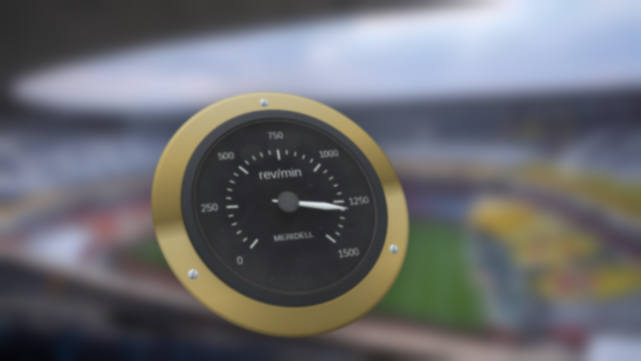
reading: 1300,rpm
